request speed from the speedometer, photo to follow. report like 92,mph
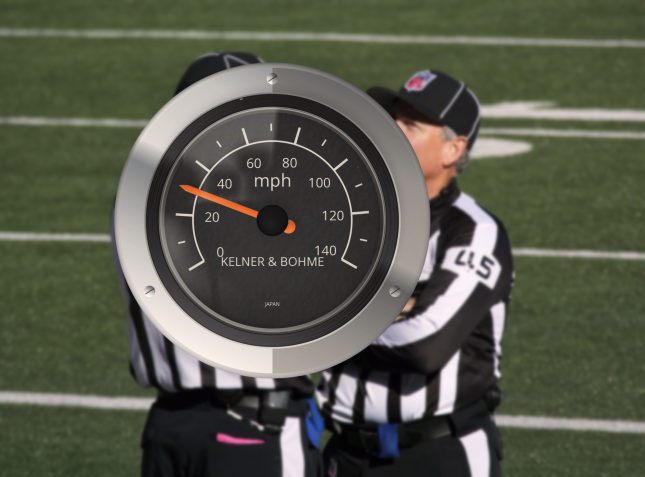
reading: 30,mph
